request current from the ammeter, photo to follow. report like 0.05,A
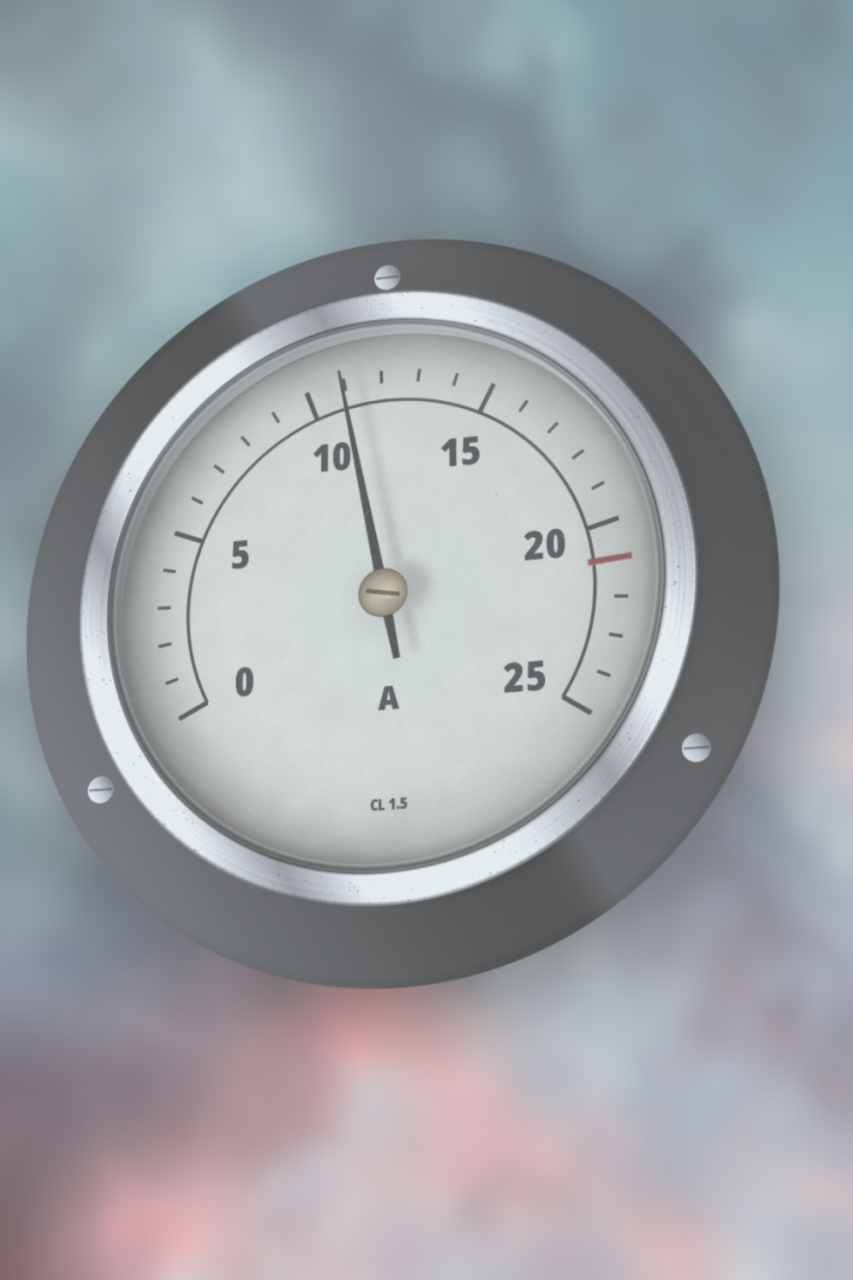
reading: 11,A
